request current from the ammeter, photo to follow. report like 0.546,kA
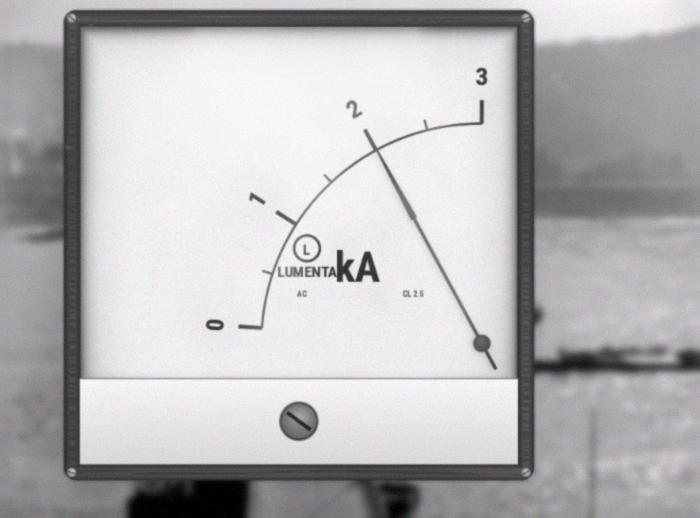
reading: 2,kA
